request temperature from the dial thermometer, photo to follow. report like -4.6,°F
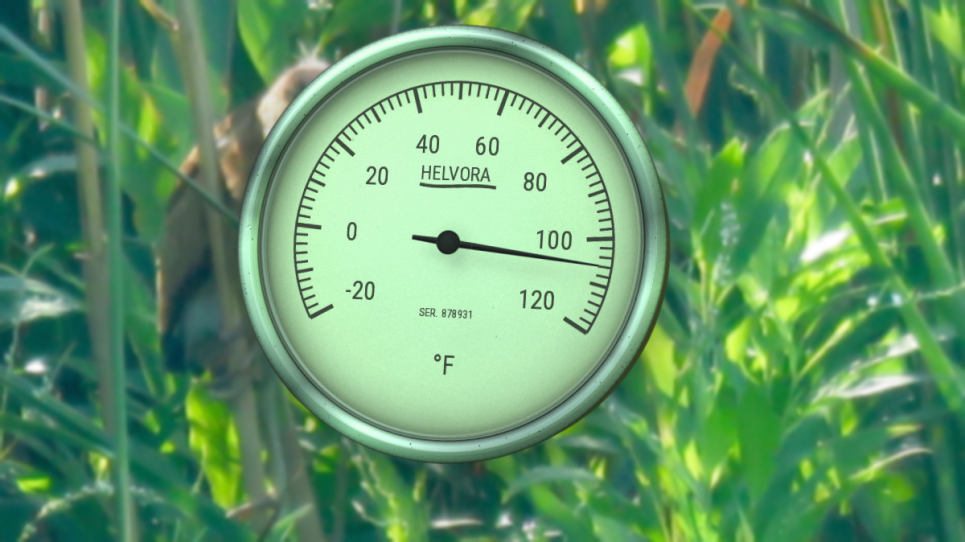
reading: 106,°F
